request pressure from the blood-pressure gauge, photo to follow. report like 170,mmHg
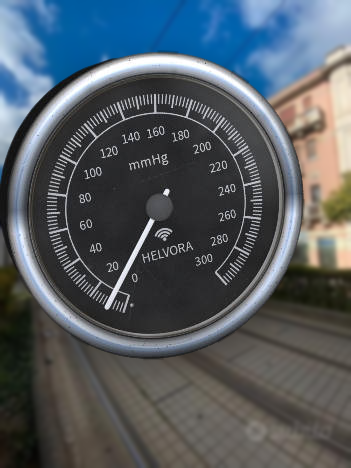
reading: 10,mmHg
